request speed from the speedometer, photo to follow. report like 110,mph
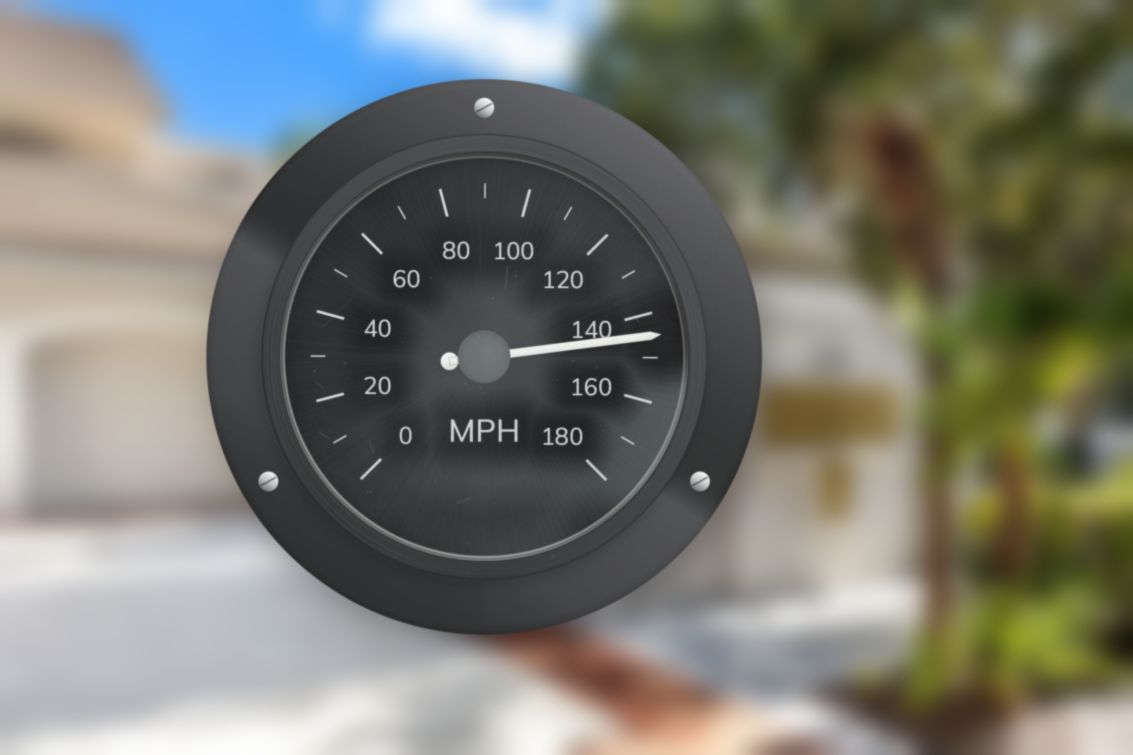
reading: 145,mph
